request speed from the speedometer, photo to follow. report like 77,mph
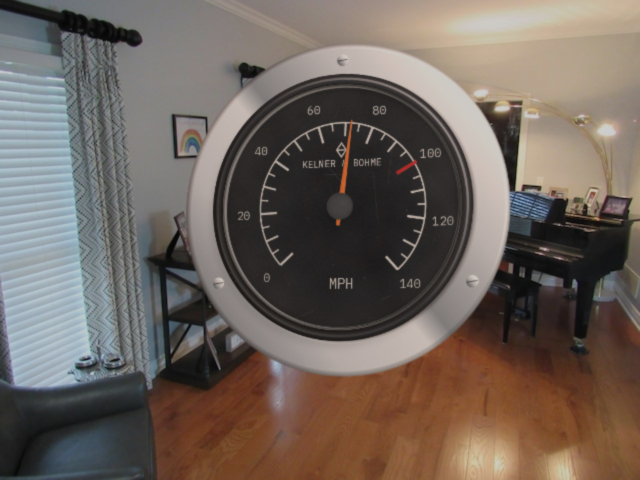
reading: 72.5,mph
